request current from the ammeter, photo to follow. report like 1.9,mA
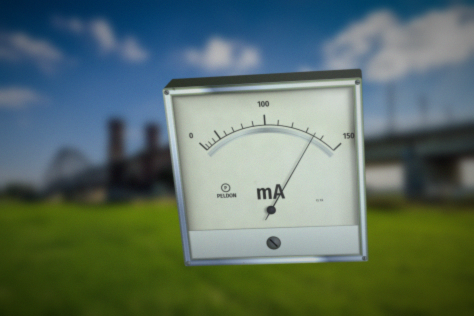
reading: 135,mA
